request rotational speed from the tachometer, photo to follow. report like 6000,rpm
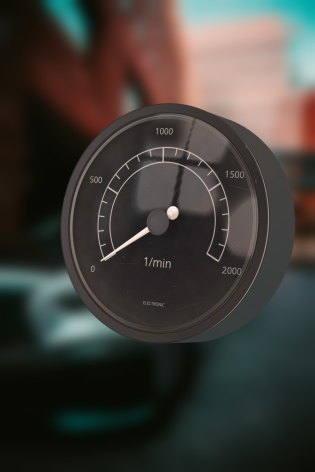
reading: 0,rpm
